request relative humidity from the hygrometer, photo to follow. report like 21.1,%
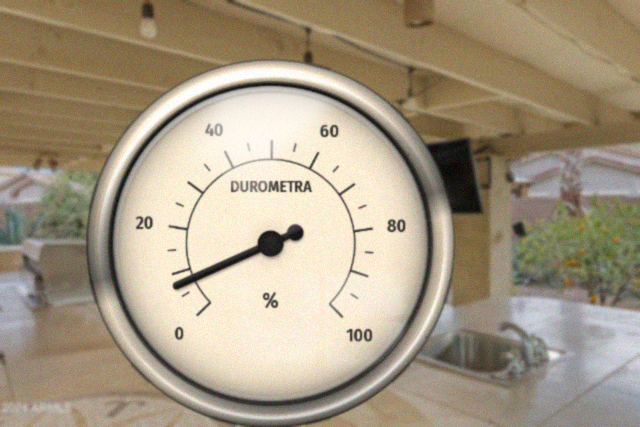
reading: 7.5,%
